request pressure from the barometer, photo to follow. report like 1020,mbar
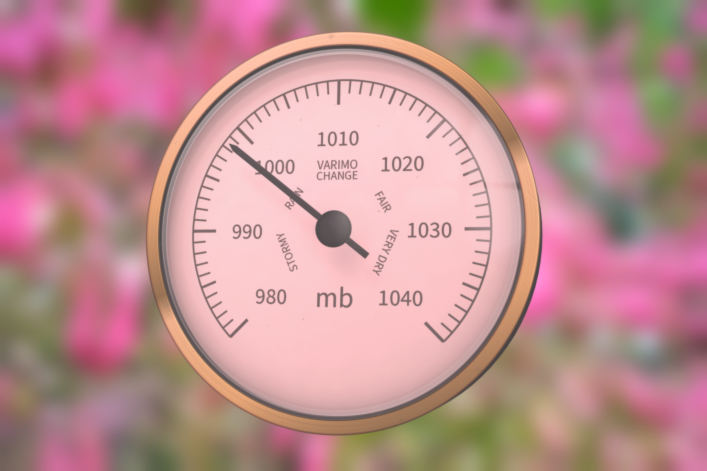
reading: 998.5,mbar
